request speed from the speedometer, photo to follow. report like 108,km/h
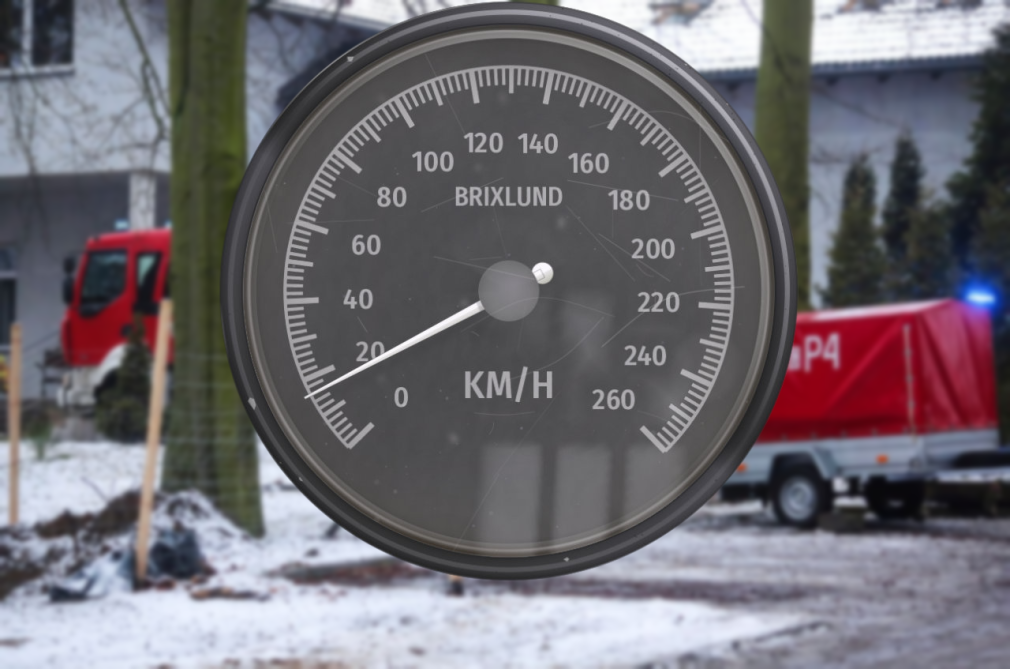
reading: 16,km/h
